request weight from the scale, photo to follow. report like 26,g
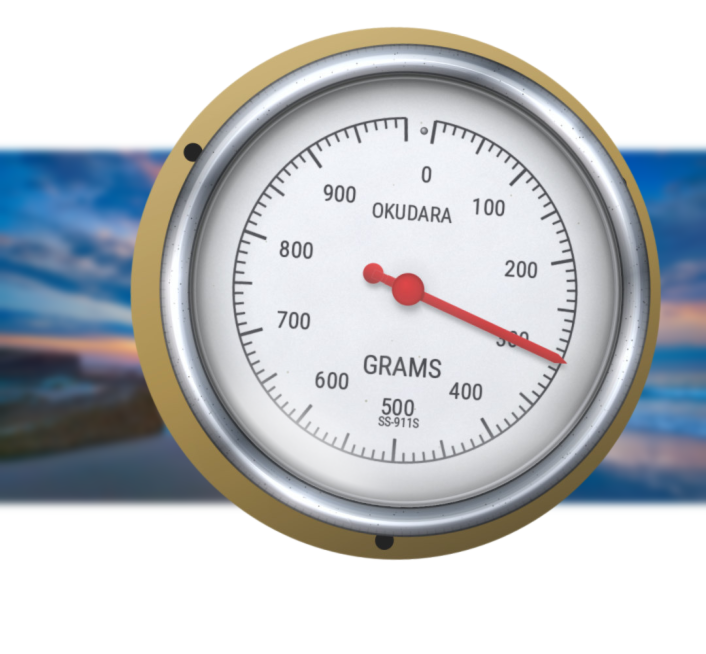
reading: 300,g
